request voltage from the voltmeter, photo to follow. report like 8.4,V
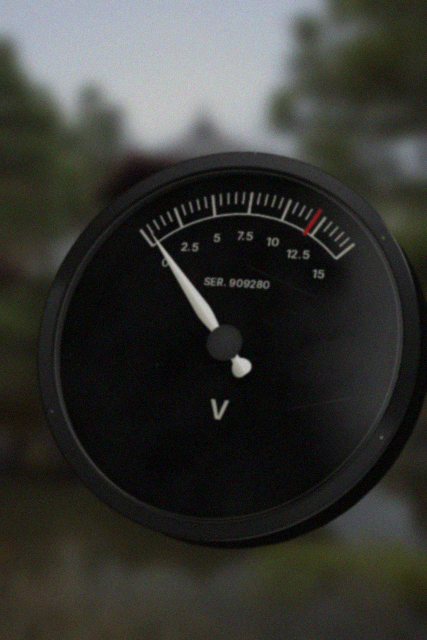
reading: 0.5,V
